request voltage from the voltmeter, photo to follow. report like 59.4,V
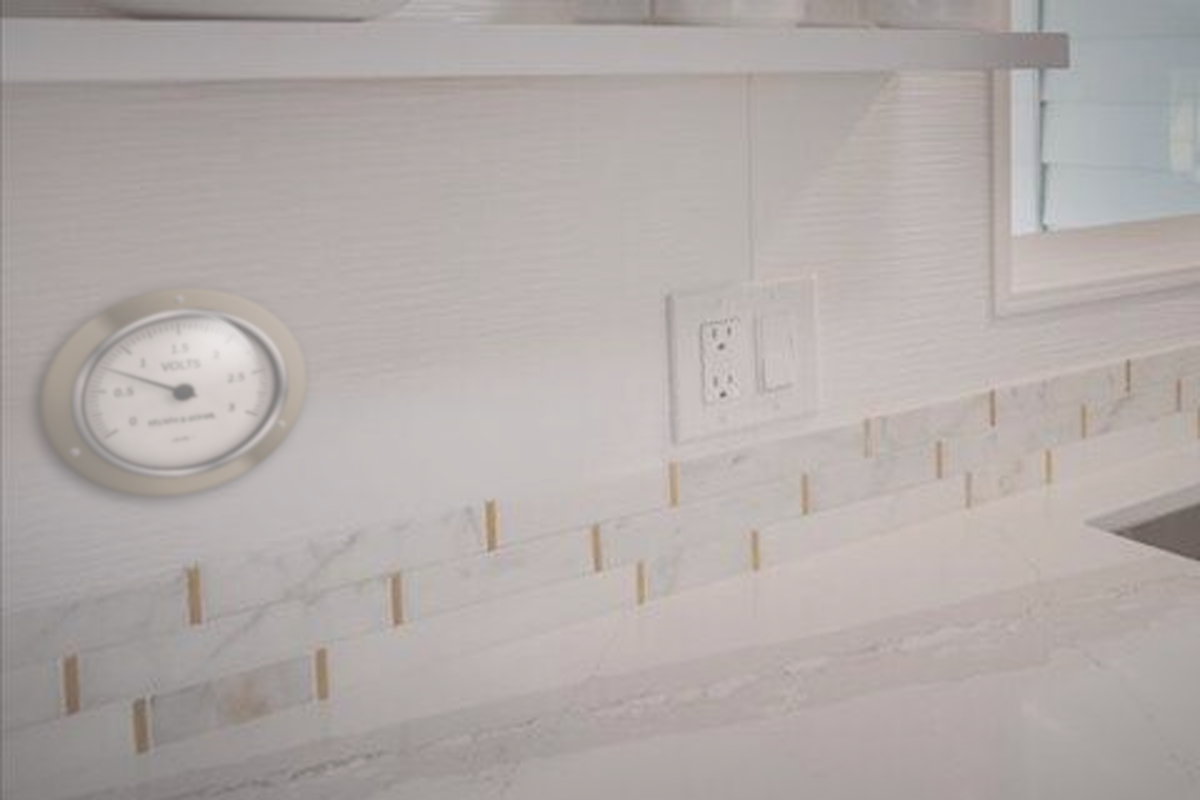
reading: 0.75,V
